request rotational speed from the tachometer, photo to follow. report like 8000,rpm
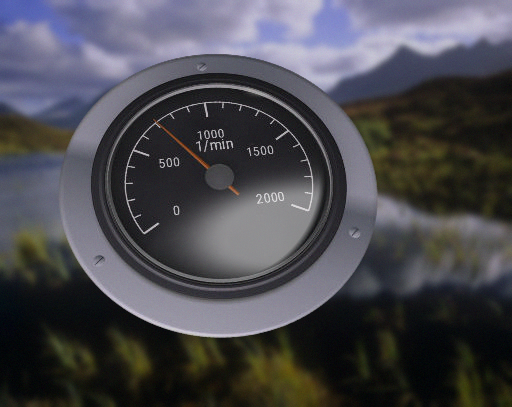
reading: 700,rpm
